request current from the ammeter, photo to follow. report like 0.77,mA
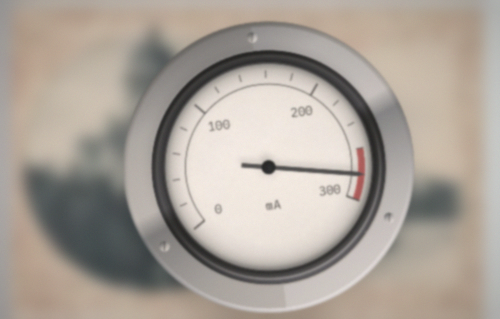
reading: 280,mA
